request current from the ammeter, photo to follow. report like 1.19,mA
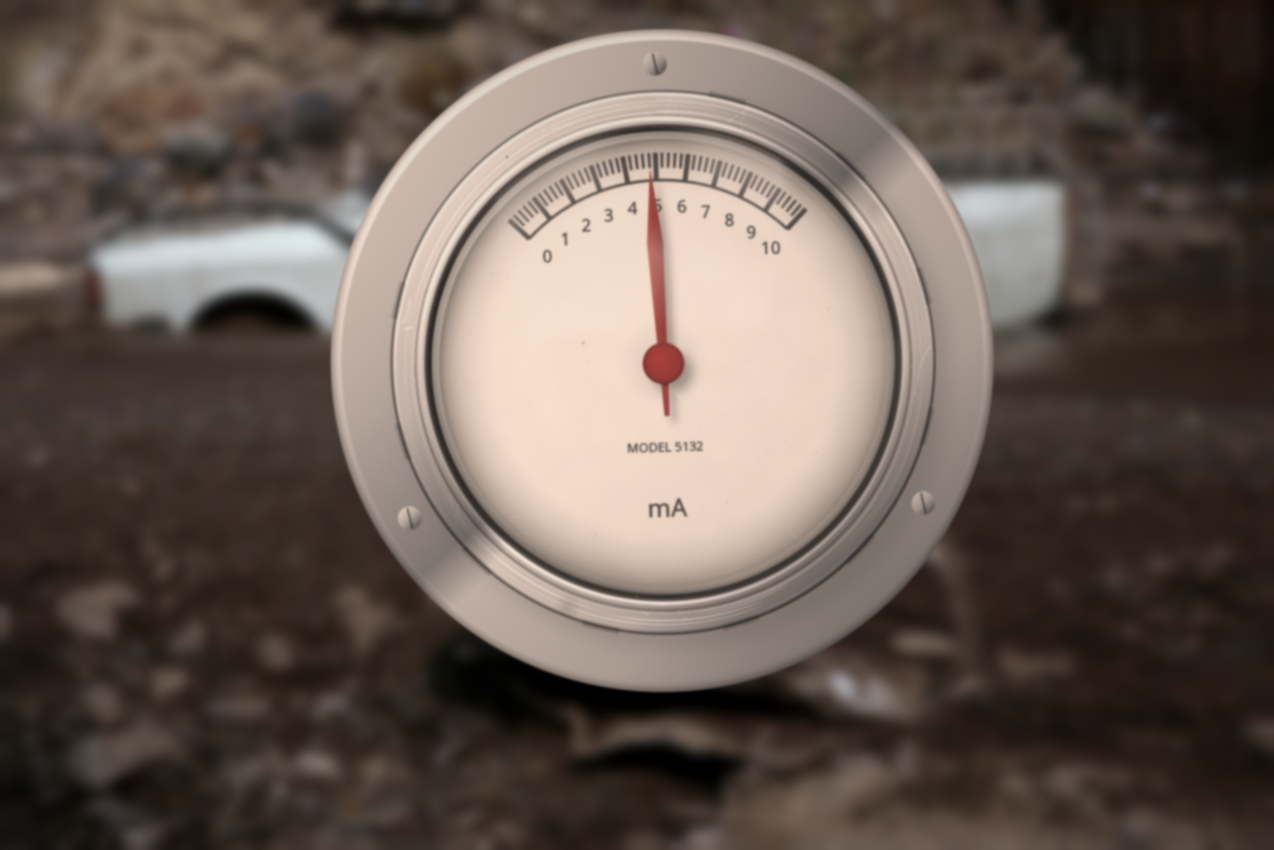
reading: 4.8,mA
